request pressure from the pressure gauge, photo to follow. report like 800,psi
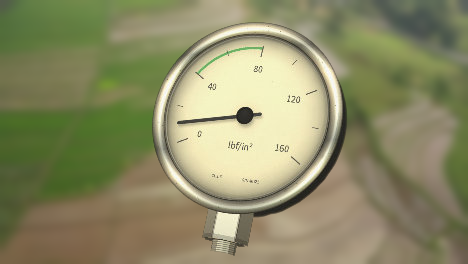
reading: 10,psi
